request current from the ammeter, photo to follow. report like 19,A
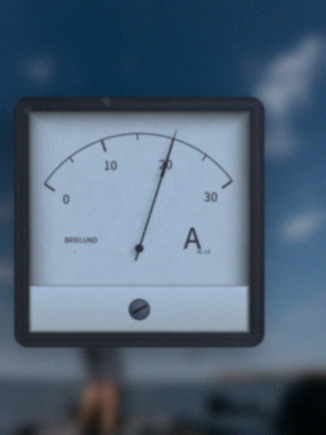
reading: 20,A
